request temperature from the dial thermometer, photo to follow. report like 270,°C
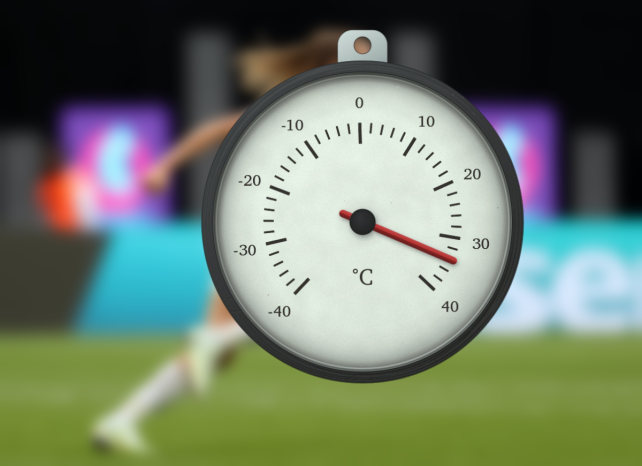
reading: 34,°C
